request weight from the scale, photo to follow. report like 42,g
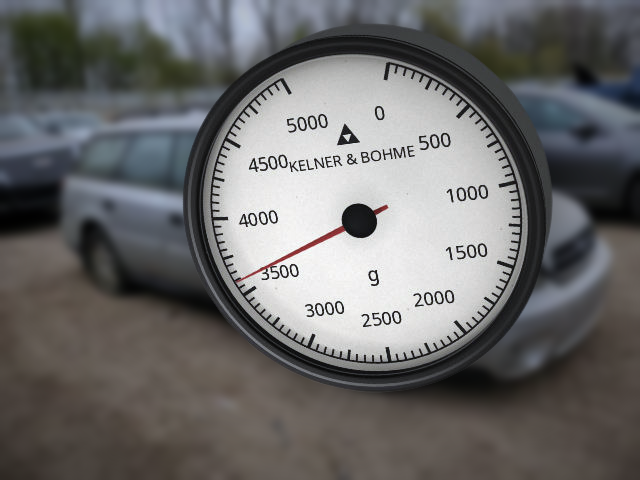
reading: 3600,g
